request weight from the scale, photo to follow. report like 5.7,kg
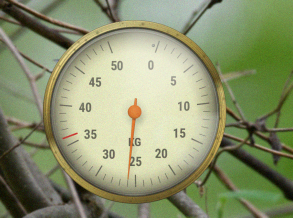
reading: 26,kg
